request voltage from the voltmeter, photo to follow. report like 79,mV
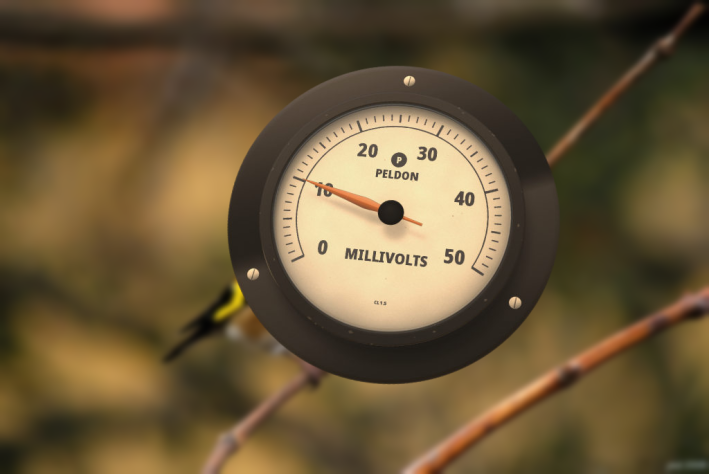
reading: 10,mV
